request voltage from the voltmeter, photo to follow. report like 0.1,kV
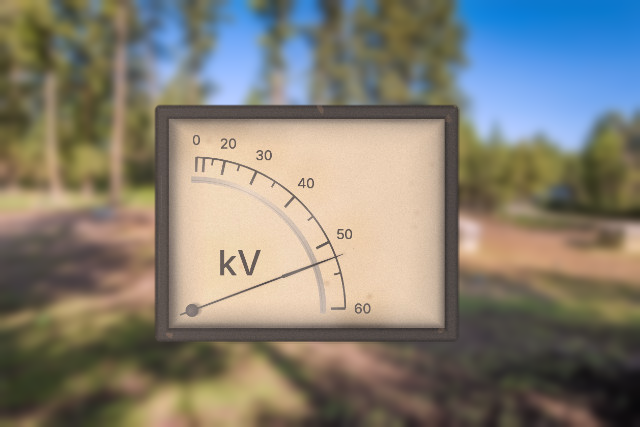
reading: 52.5,kV
